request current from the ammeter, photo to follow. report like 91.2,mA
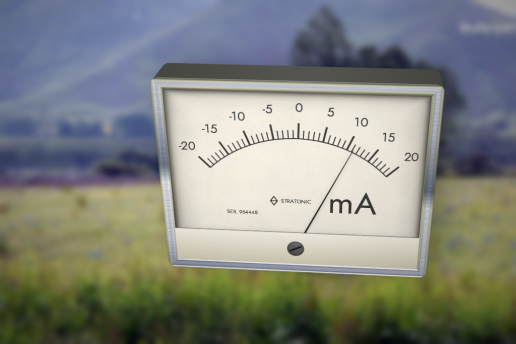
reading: 11,mA
